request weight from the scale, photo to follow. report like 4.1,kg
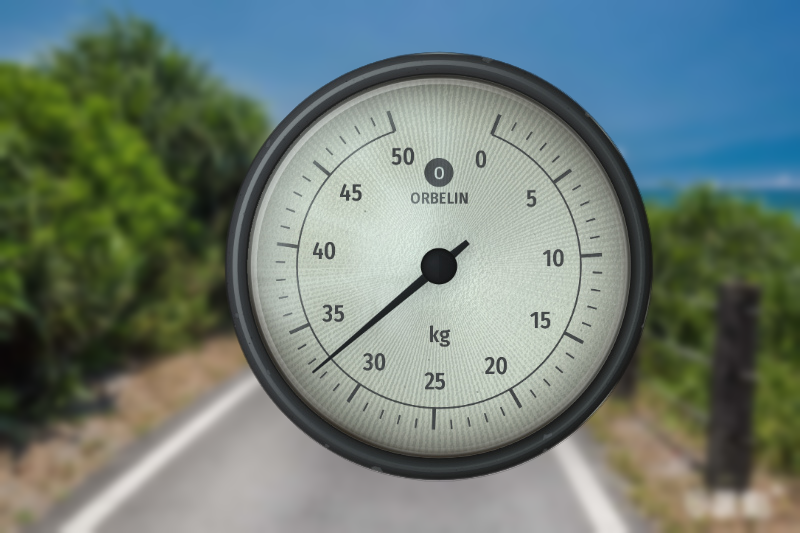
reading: 32.5,kg
